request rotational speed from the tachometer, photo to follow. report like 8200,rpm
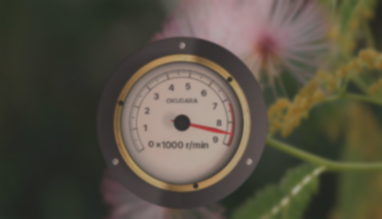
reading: 8500,rpm
